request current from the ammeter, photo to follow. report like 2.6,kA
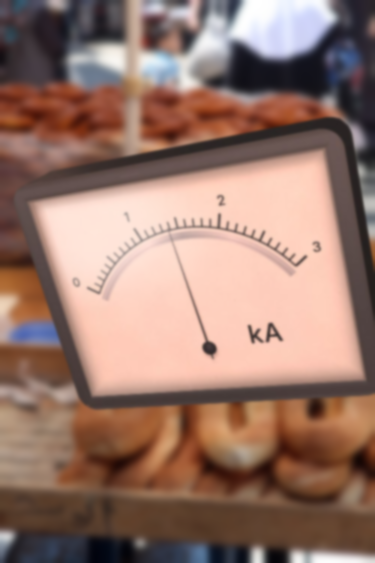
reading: 1.4,kA
